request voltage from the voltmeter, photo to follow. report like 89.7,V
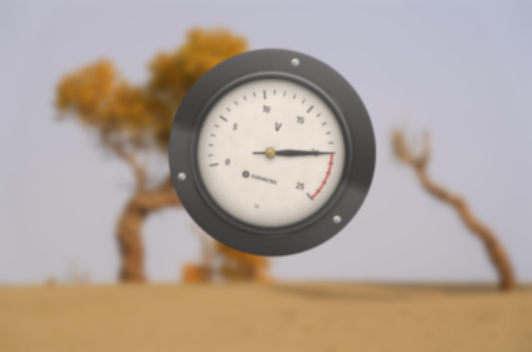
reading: 20,V
